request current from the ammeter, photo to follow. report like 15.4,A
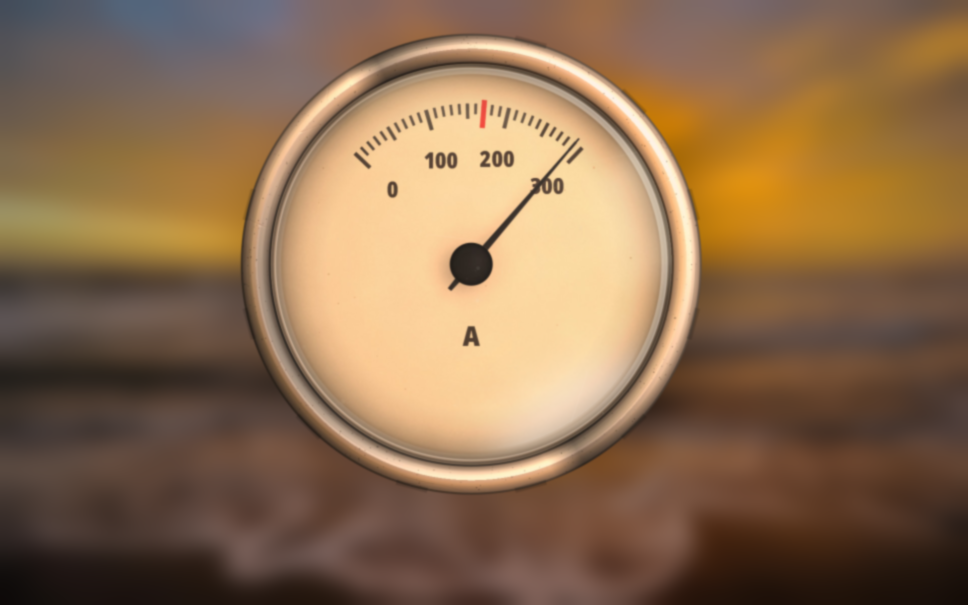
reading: 290,A
